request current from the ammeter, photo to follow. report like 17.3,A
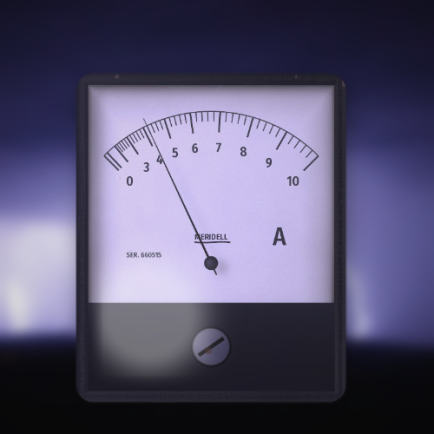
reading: 4.2,A
